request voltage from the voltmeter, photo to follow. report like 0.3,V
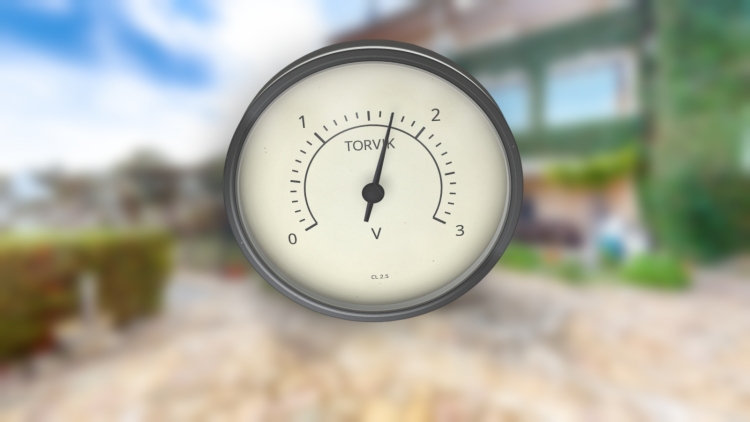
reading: 1.7,V
